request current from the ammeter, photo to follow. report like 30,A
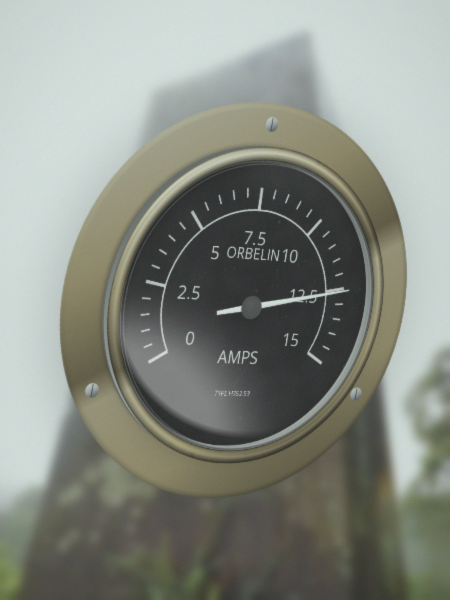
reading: 12.5,A
